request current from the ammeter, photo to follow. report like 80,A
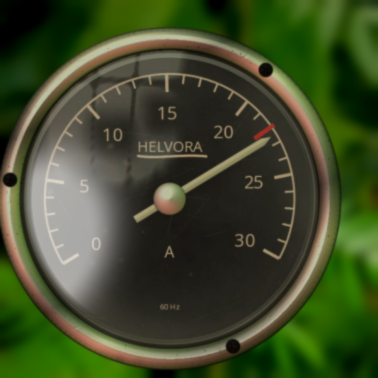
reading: 22.5,A
